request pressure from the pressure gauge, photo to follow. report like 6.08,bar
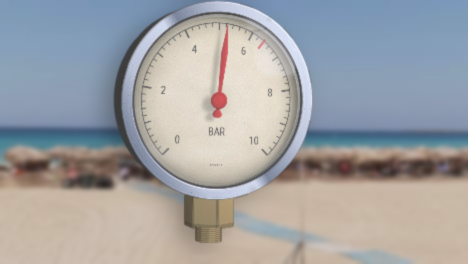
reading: 5.2,bar
